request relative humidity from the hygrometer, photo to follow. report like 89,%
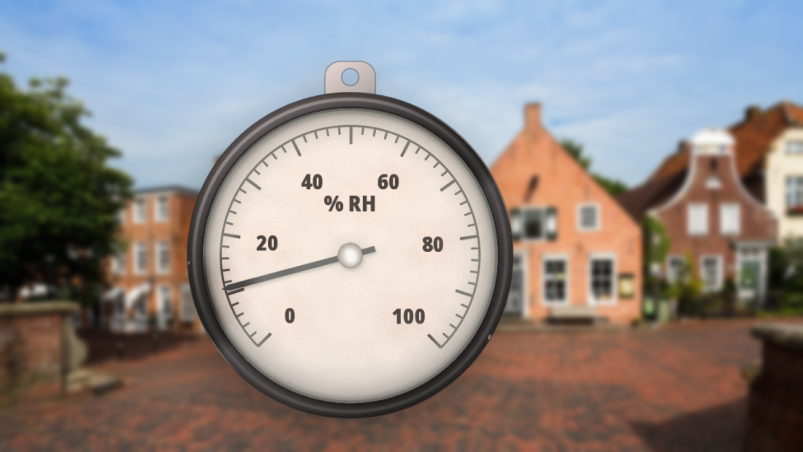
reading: 11,%
